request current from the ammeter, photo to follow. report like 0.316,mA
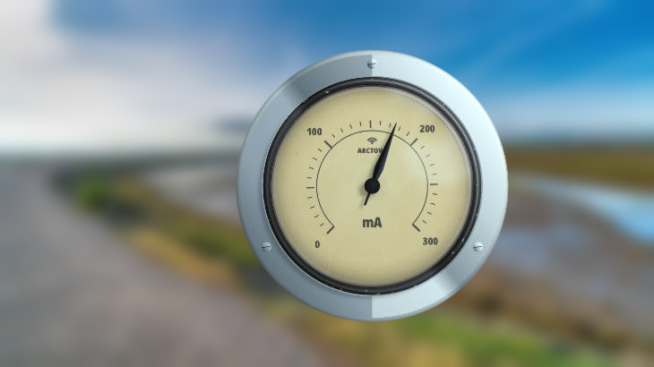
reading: 175,mA
